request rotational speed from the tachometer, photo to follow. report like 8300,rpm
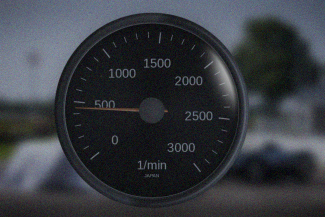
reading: 450,rpm
